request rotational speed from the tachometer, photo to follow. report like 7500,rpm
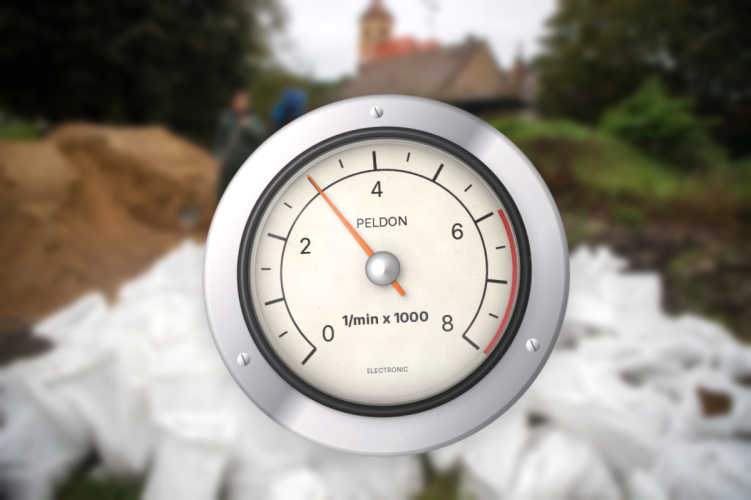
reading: 3000,rpm
